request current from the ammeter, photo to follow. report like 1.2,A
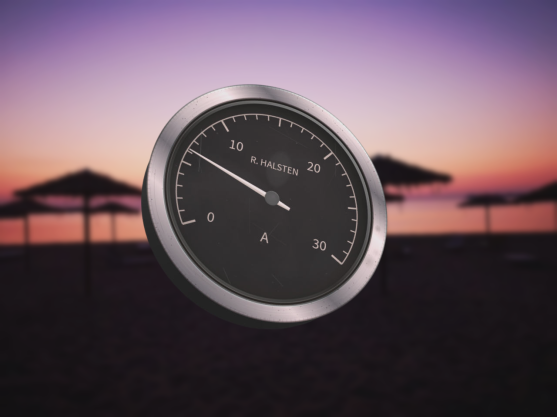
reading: 6,A
